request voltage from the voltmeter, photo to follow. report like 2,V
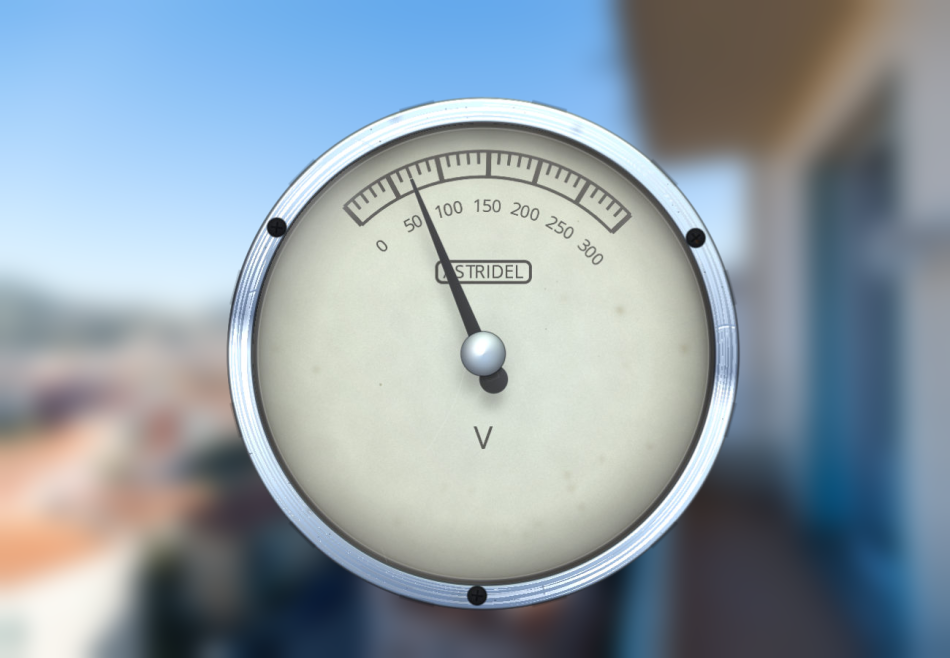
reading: 70,V
